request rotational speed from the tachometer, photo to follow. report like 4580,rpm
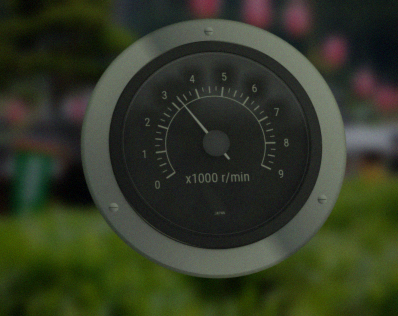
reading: 3250,rpm
